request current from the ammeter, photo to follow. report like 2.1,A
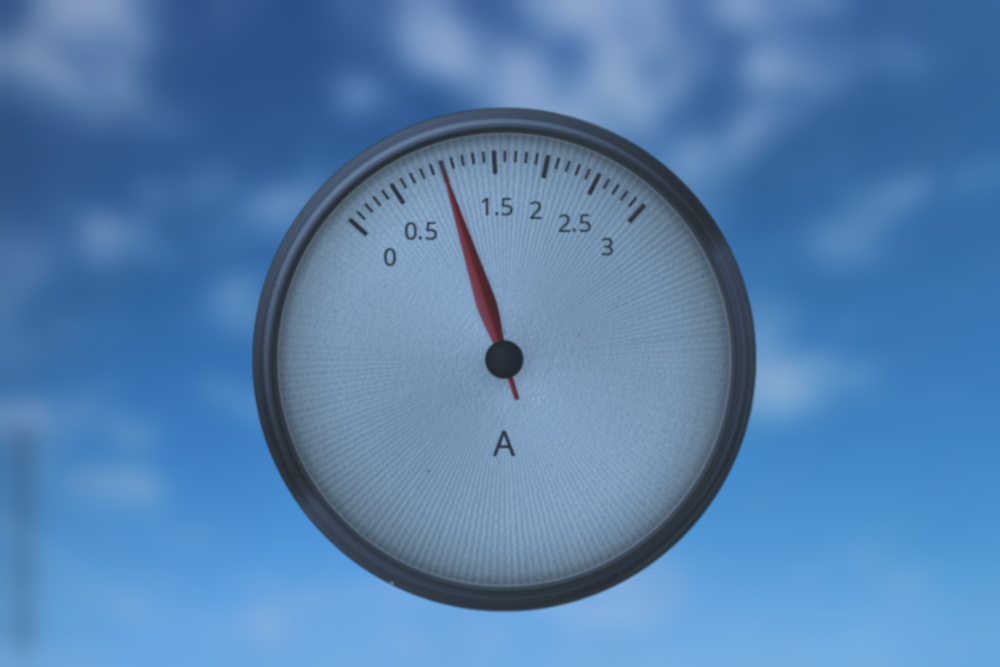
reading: 1,A
